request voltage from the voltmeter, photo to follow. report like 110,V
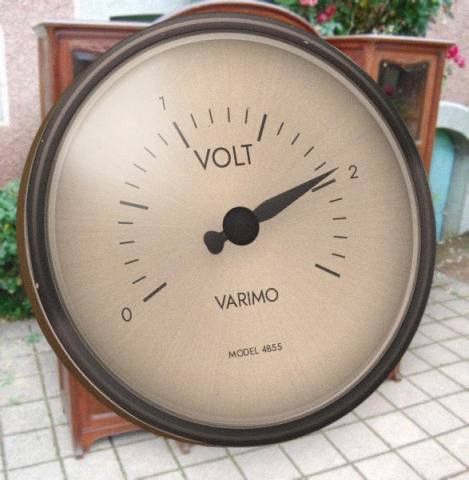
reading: 1.95,V
